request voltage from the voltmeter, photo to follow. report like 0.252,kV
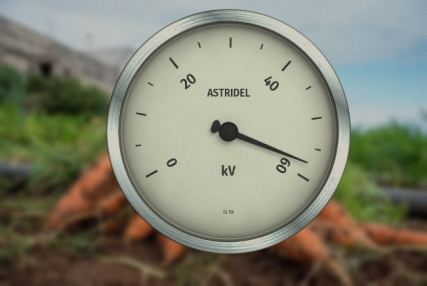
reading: 57.5,kV
